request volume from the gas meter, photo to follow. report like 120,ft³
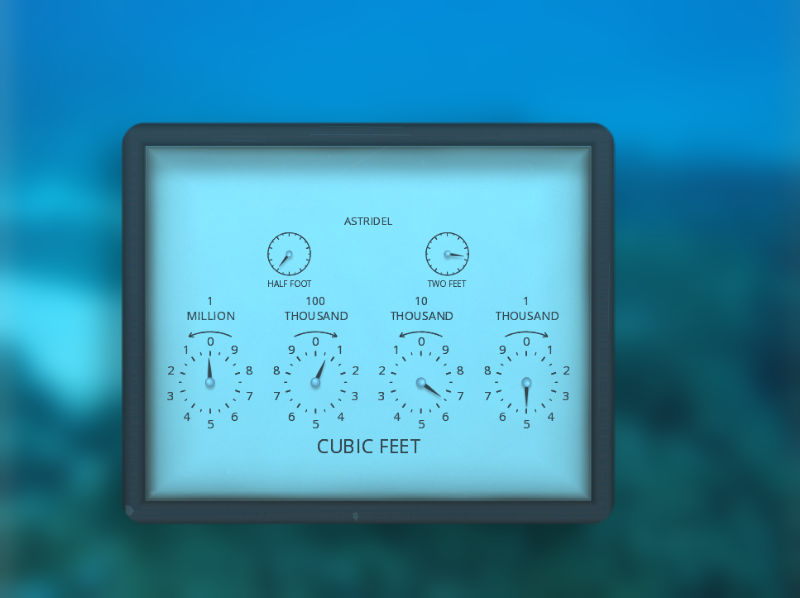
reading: 6500,ft³
